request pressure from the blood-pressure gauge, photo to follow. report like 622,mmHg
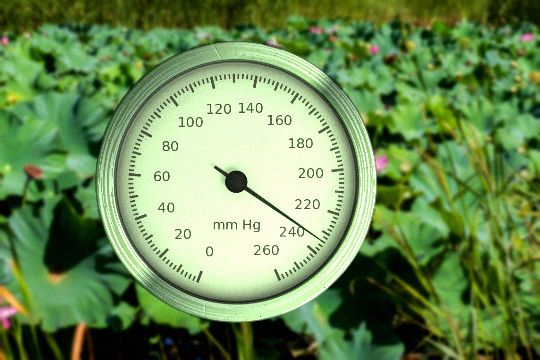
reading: 234,mmHg
